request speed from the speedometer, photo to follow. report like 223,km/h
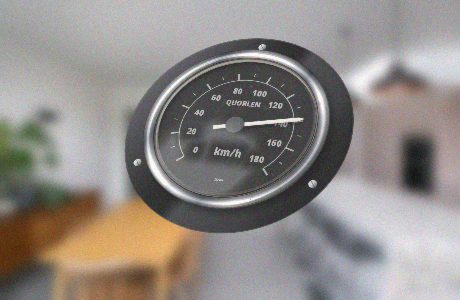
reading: 140,km/h
